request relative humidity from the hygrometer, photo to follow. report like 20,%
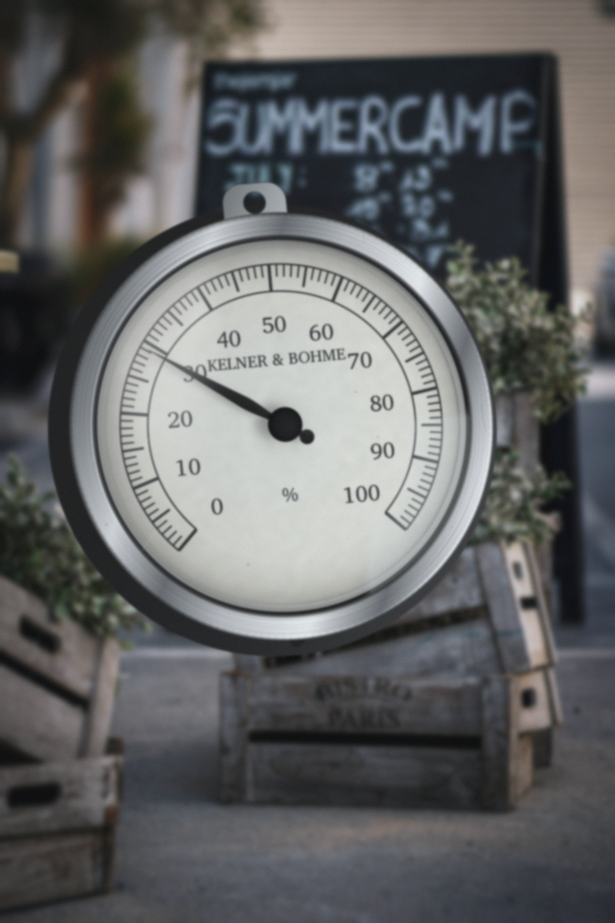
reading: 29,%
